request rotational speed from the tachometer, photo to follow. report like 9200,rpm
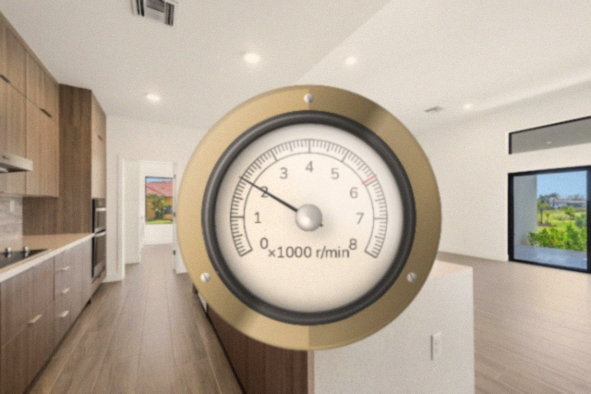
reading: 2000,rpm
